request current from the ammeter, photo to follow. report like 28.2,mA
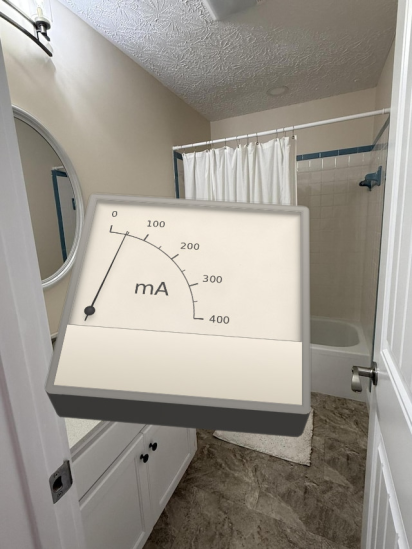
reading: 50,mA
